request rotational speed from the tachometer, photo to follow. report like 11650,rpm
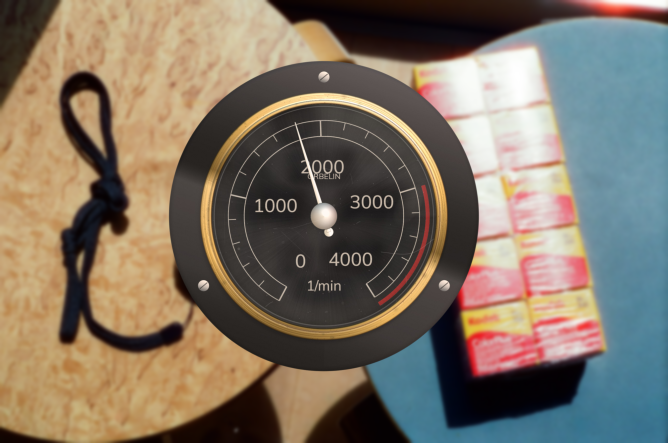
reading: 1800,rpm
